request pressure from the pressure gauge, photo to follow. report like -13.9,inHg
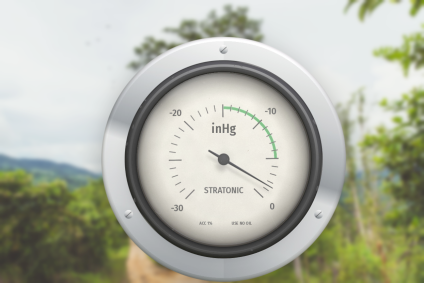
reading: -1.5,inHg
